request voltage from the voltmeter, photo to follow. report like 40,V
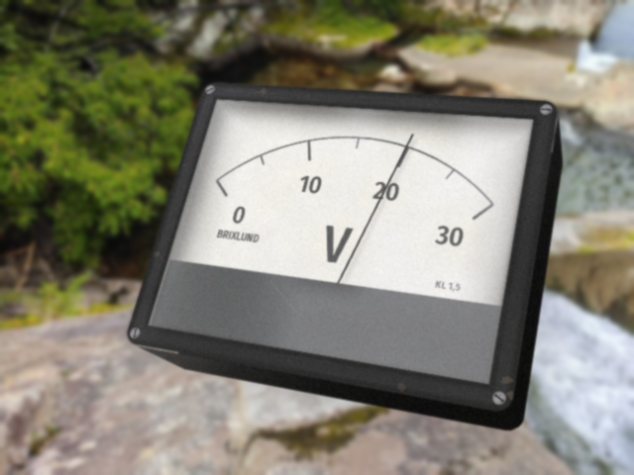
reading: 20,V
